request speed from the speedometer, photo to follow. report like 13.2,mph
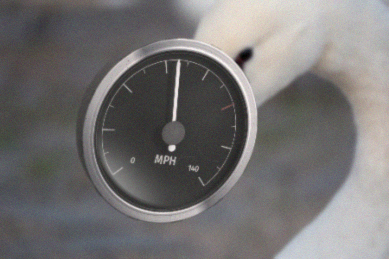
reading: 65,mph
